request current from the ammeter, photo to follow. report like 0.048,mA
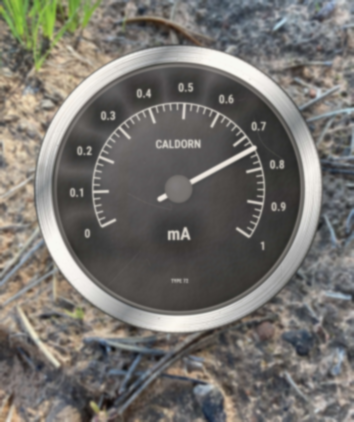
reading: 0.74,mA
